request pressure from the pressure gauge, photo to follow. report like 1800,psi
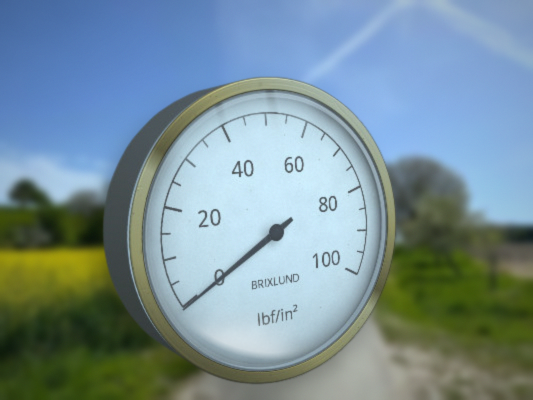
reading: 0,psi
